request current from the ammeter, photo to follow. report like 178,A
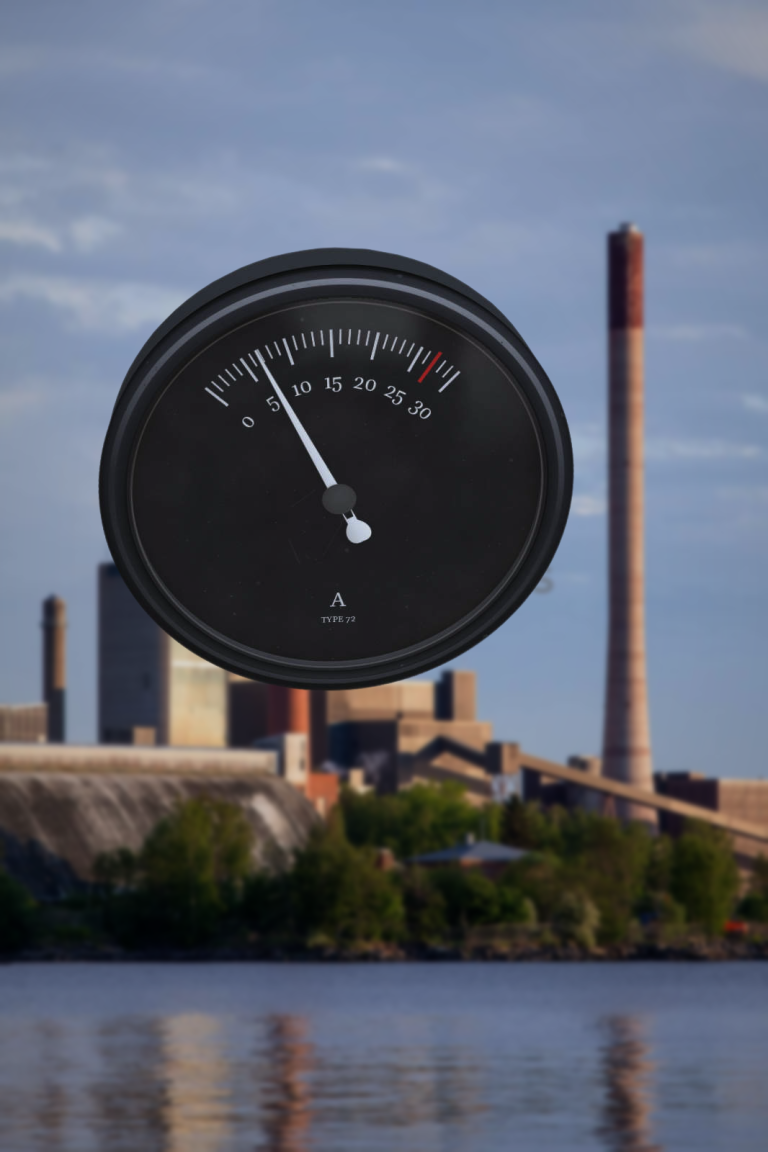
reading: 7,A
